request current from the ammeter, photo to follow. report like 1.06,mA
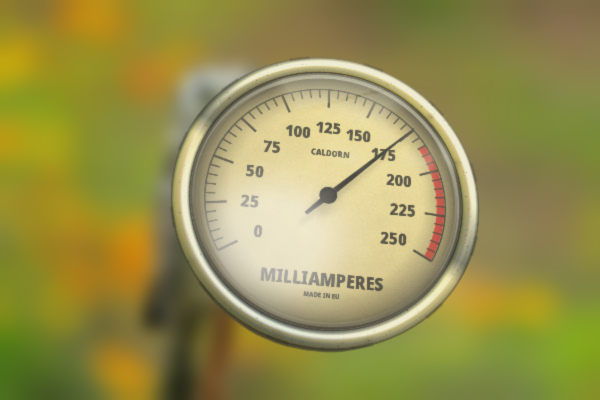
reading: 175,mA
